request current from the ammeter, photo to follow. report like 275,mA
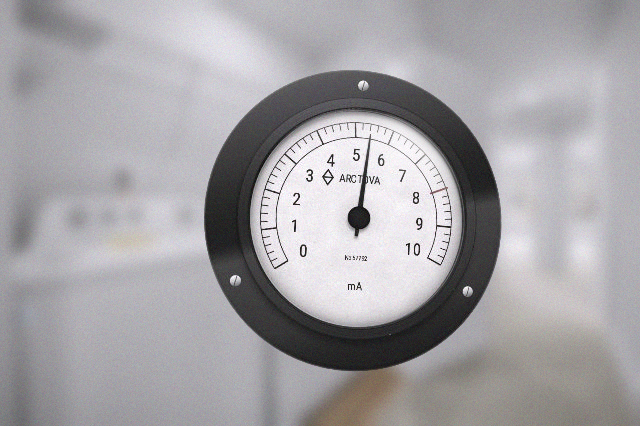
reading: 5.4,mA
